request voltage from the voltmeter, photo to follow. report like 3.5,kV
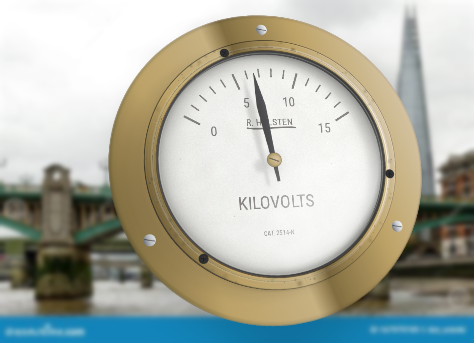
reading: 6.5,kV
